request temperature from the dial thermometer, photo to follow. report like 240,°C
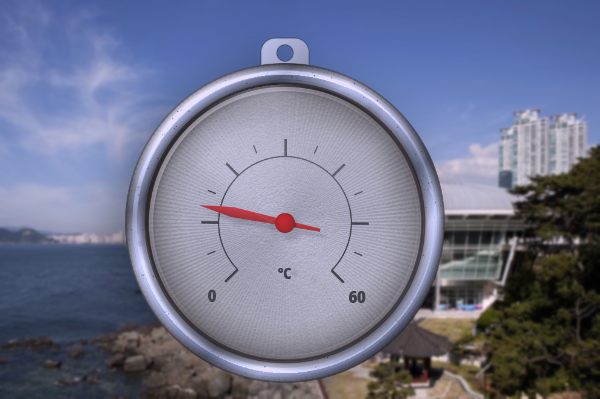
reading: 12.5,°C
